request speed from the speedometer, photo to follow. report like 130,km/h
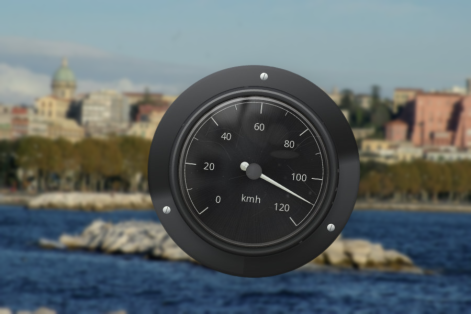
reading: 110,km/h
